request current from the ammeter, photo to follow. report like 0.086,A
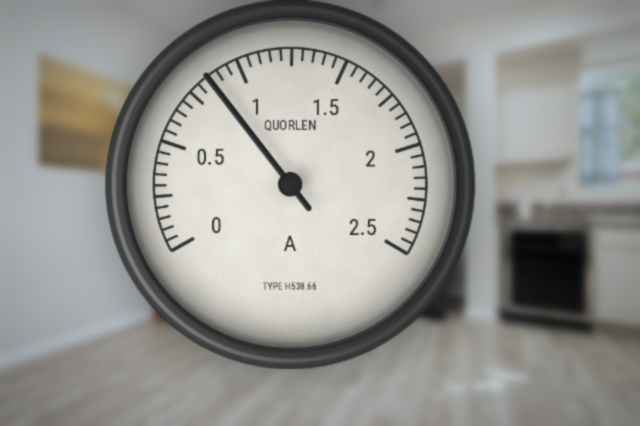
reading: 0.85,A
